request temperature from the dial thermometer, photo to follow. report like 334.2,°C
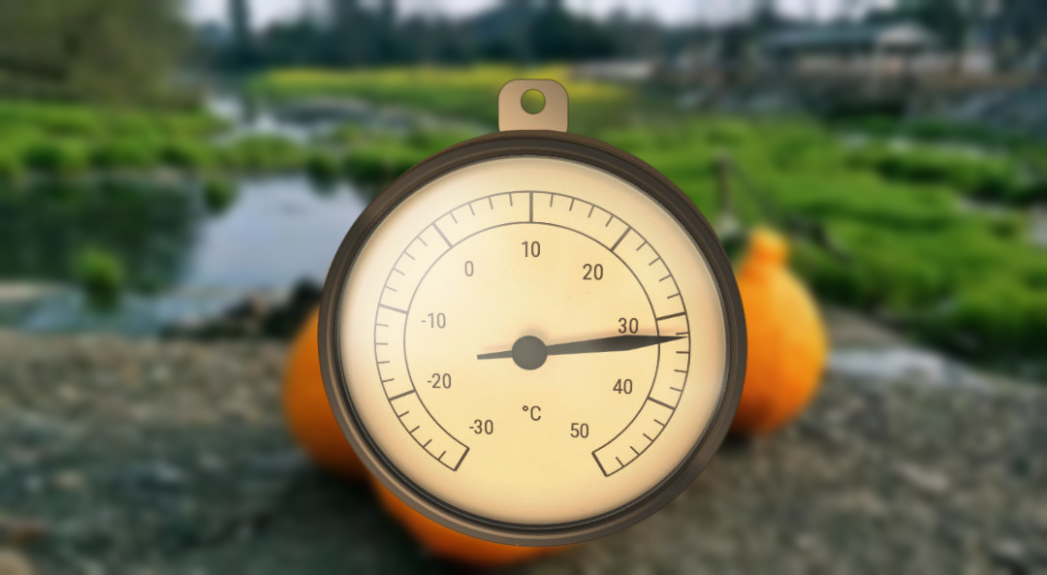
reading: 32,°C
